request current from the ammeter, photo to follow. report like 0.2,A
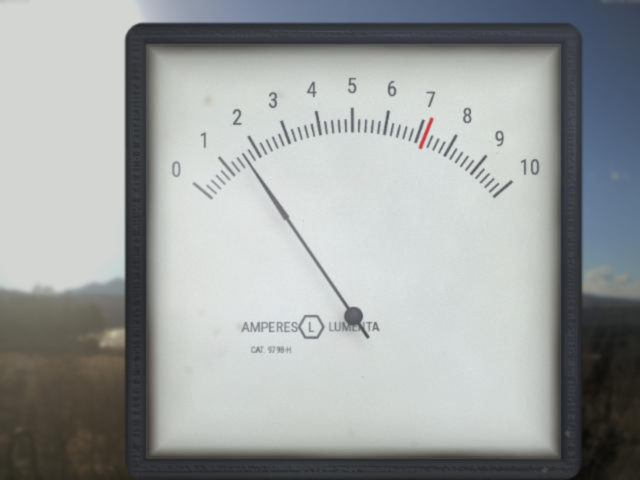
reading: 1.6,A
